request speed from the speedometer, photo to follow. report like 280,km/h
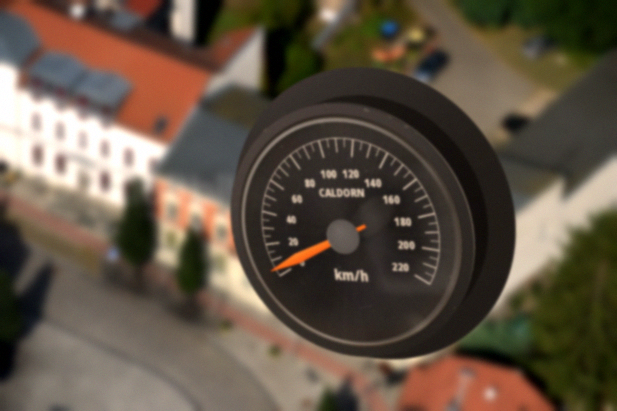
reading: 5,km/h
